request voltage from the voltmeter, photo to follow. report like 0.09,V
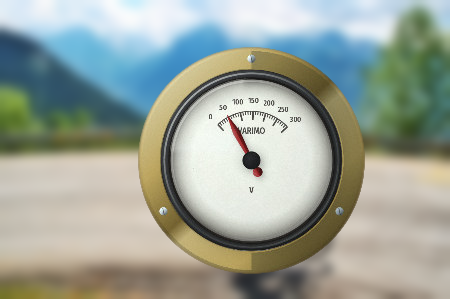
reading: 50,V
